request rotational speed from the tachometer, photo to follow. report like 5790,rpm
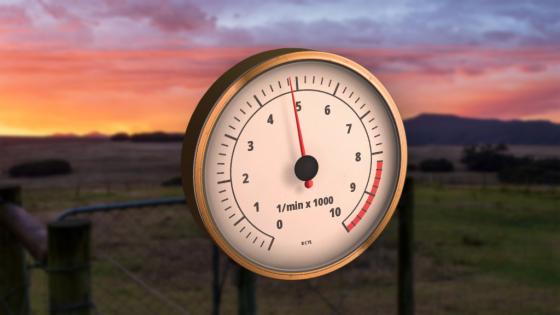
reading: 4800,rpm
